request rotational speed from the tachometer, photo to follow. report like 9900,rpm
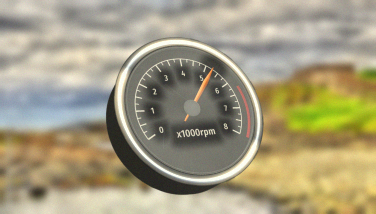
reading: 5250,rpm
